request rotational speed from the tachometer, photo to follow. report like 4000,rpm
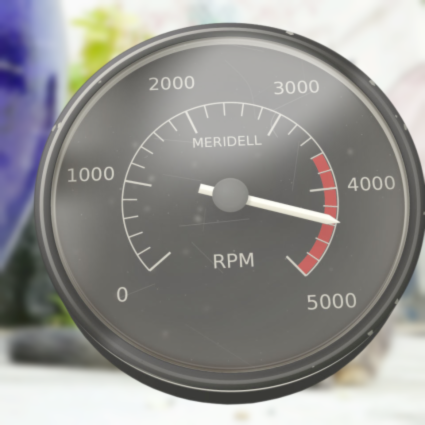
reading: 4400,rpm
